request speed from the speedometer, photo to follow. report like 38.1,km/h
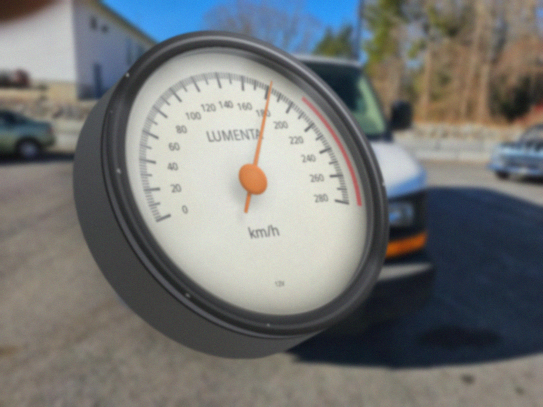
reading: 180,km/h
